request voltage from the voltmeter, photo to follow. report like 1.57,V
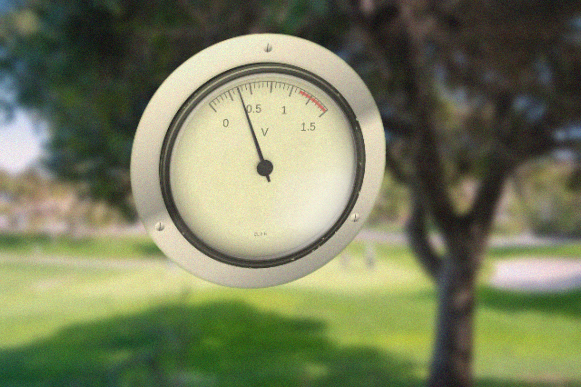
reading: 0.35,V
